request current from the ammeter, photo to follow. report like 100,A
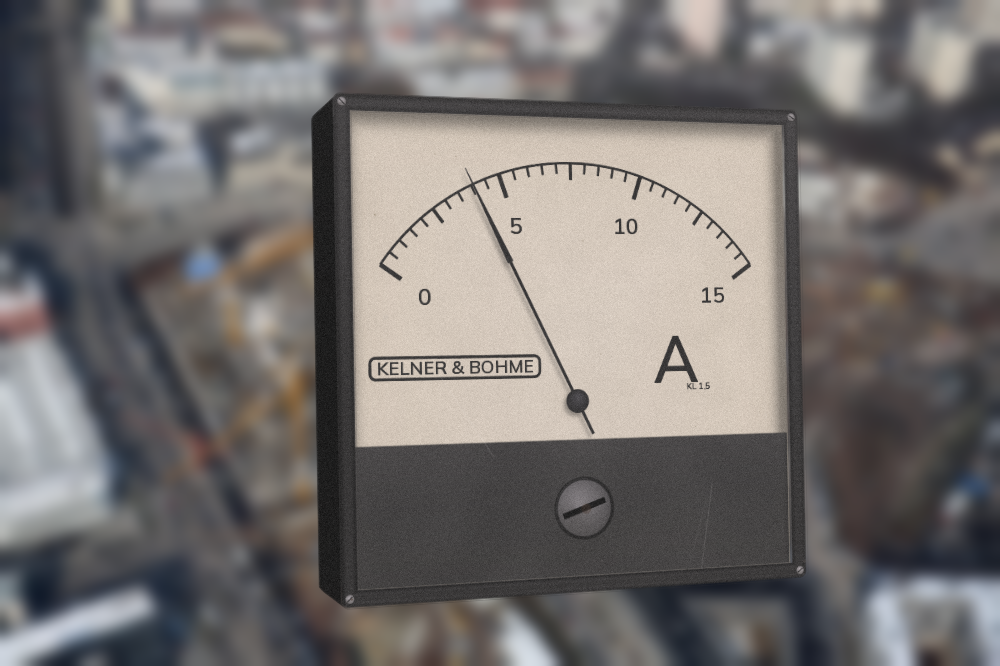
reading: 4,A
